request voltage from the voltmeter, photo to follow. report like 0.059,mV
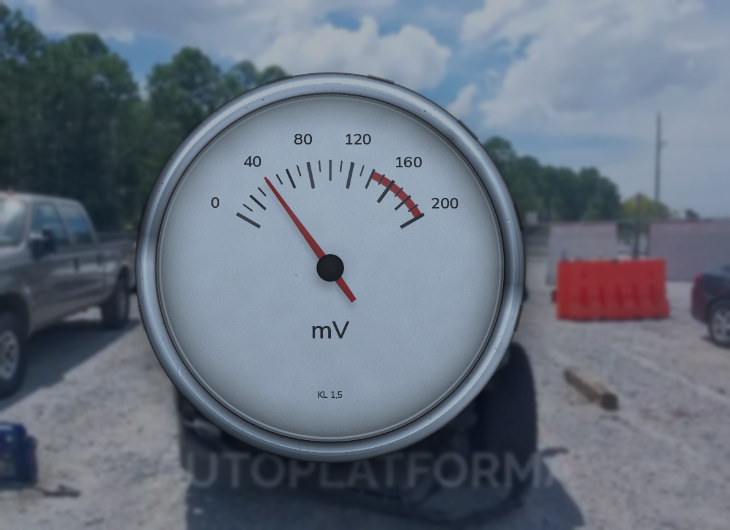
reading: 40,mV
